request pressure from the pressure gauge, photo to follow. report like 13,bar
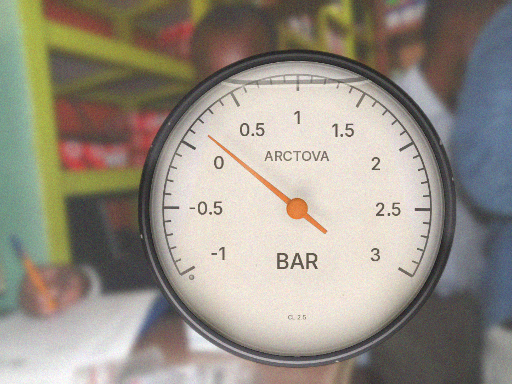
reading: 0.15,bar
